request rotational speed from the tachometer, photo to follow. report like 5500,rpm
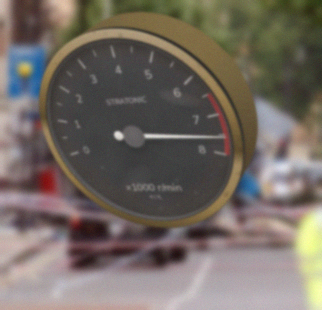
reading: 7500,rpm
